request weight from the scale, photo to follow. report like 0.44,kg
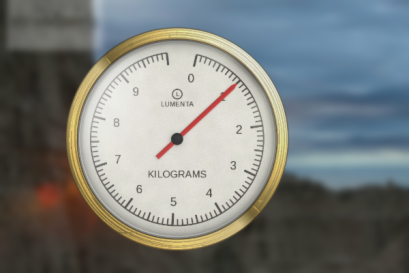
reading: 1,kg
